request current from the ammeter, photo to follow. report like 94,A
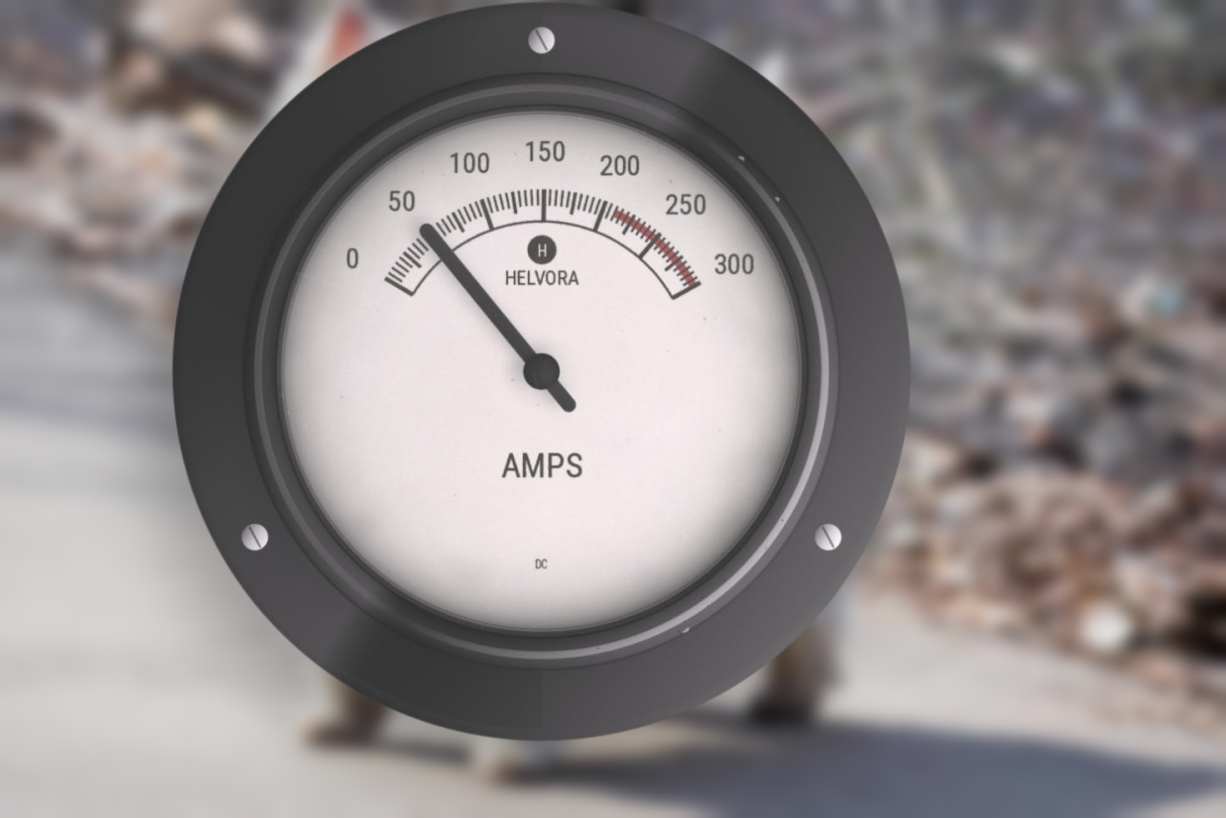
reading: 50,A
